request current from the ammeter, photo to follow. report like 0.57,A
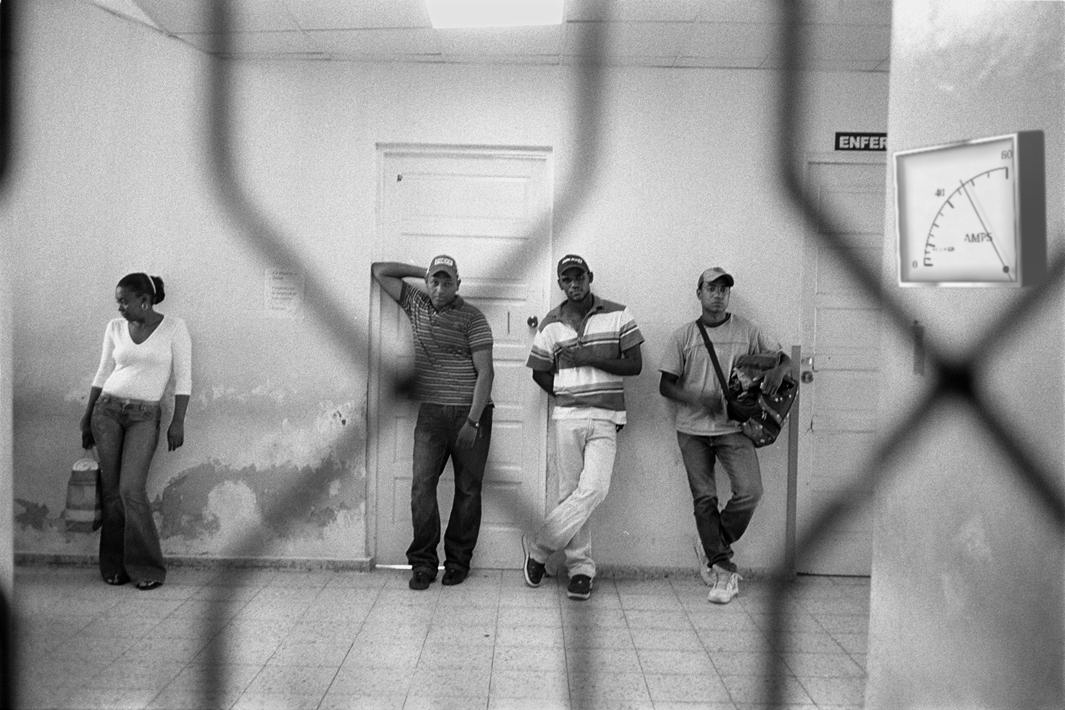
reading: 47.5,A
